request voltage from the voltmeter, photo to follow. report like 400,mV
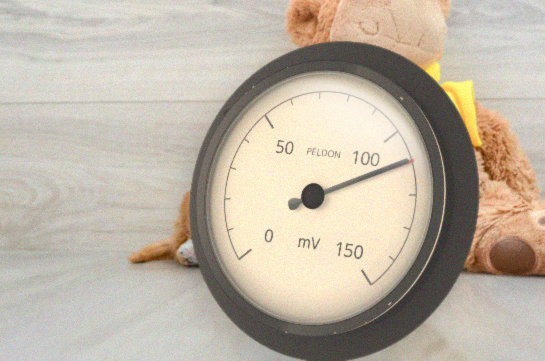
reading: 110,mV
